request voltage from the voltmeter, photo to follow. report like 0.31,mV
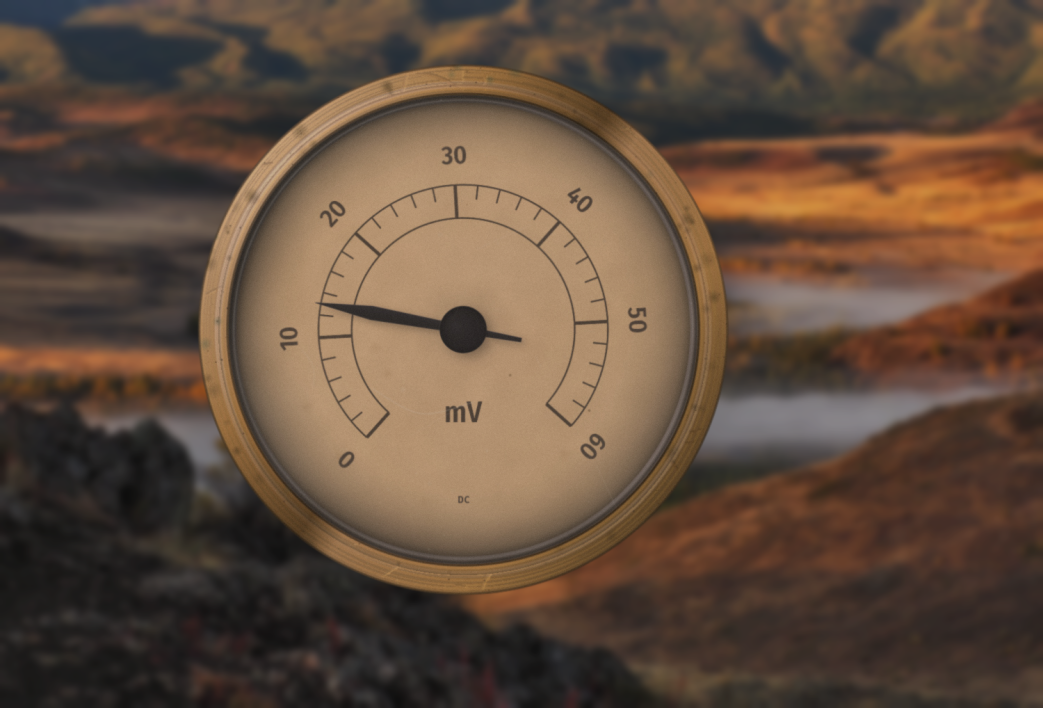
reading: 13,mV
